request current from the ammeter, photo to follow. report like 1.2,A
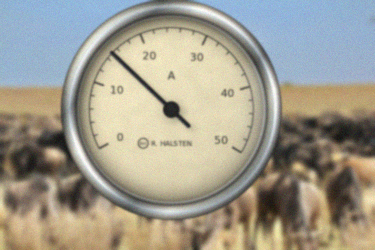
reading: 15,A
